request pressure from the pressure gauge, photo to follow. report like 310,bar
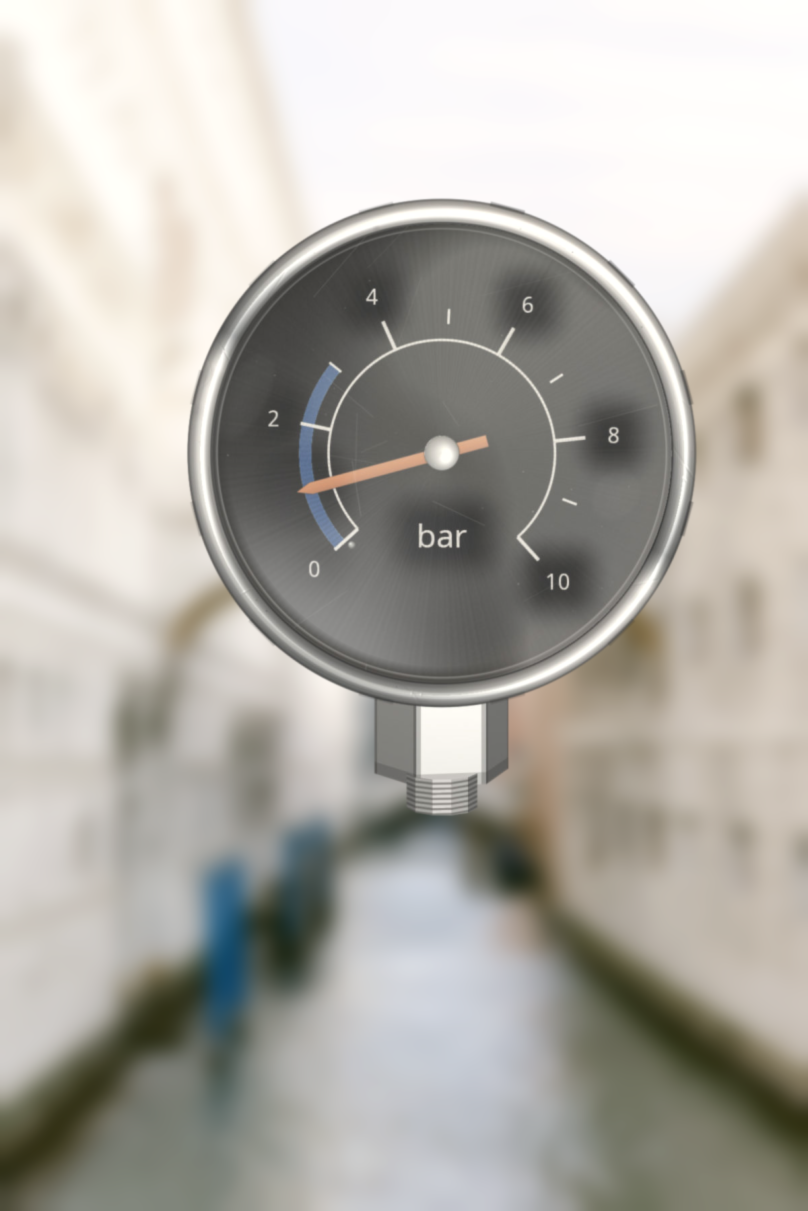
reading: 1,bar
